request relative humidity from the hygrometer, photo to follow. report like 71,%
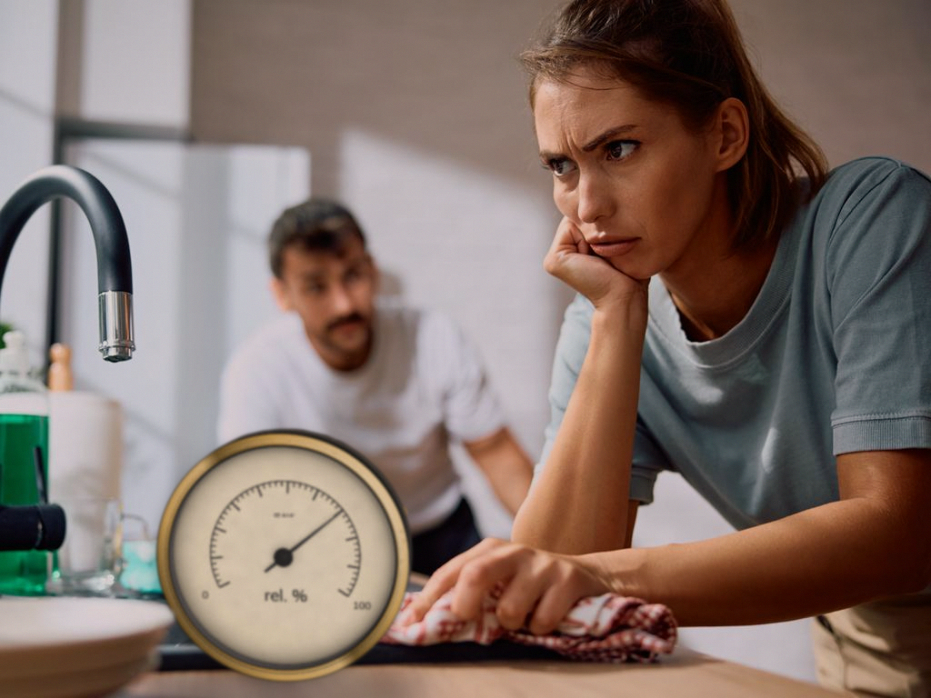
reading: 70,%
